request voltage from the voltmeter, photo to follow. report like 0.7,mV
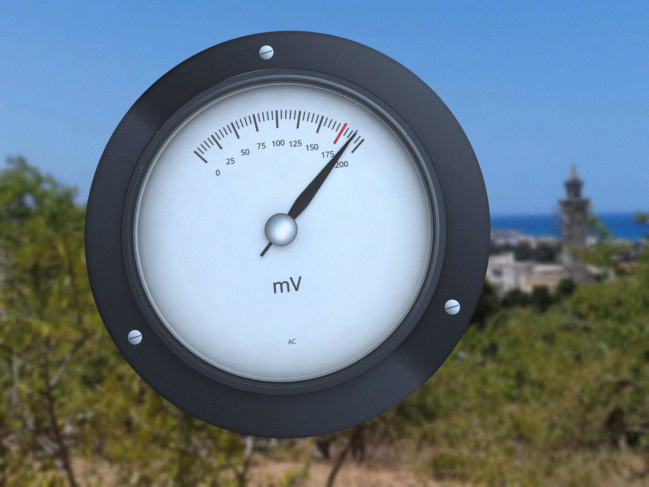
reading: 190,mV
